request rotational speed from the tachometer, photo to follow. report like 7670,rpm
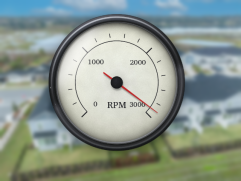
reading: 2900,rpm
